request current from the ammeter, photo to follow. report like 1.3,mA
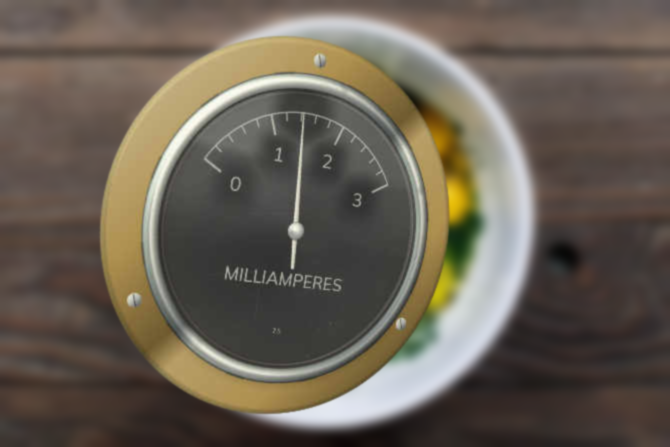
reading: 1.4,mA
